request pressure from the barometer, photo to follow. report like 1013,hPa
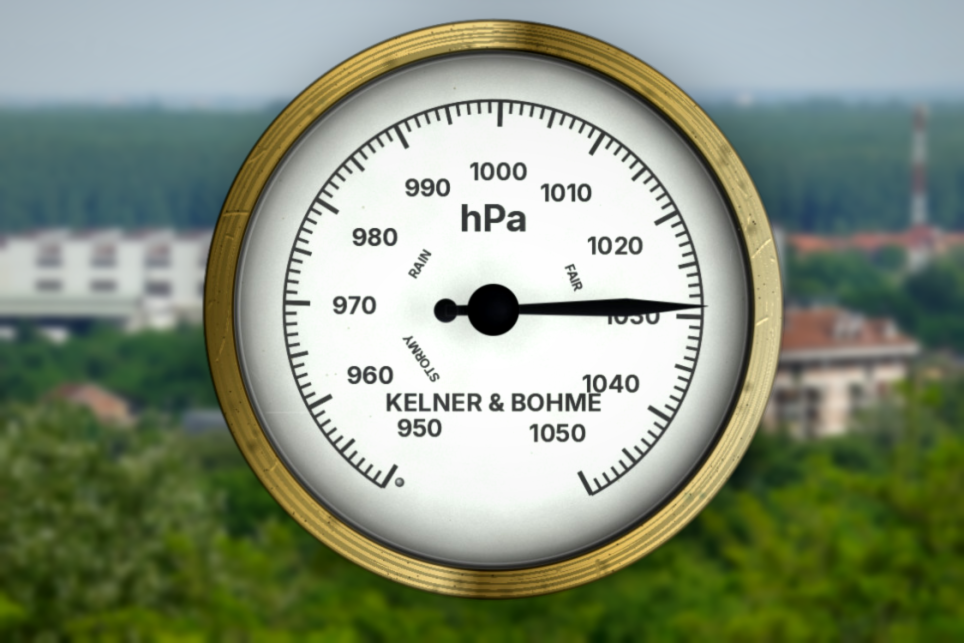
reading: 1029,hPa
